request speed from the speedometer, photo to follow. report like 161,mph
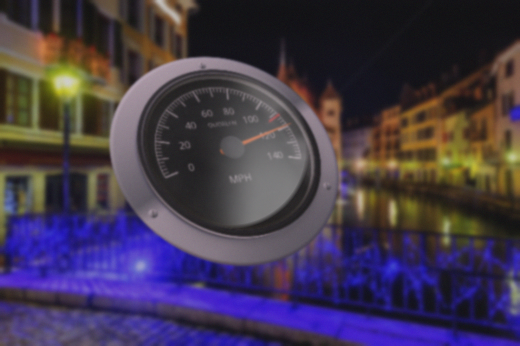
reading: 120,mph
